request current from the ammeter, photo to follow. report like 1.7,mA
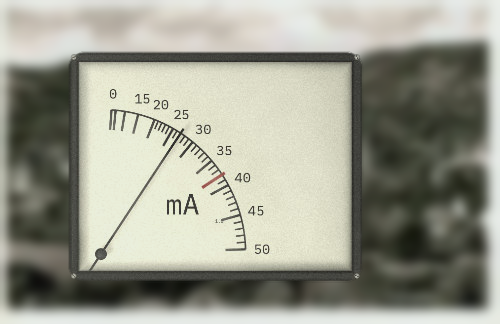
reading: 27,mA
